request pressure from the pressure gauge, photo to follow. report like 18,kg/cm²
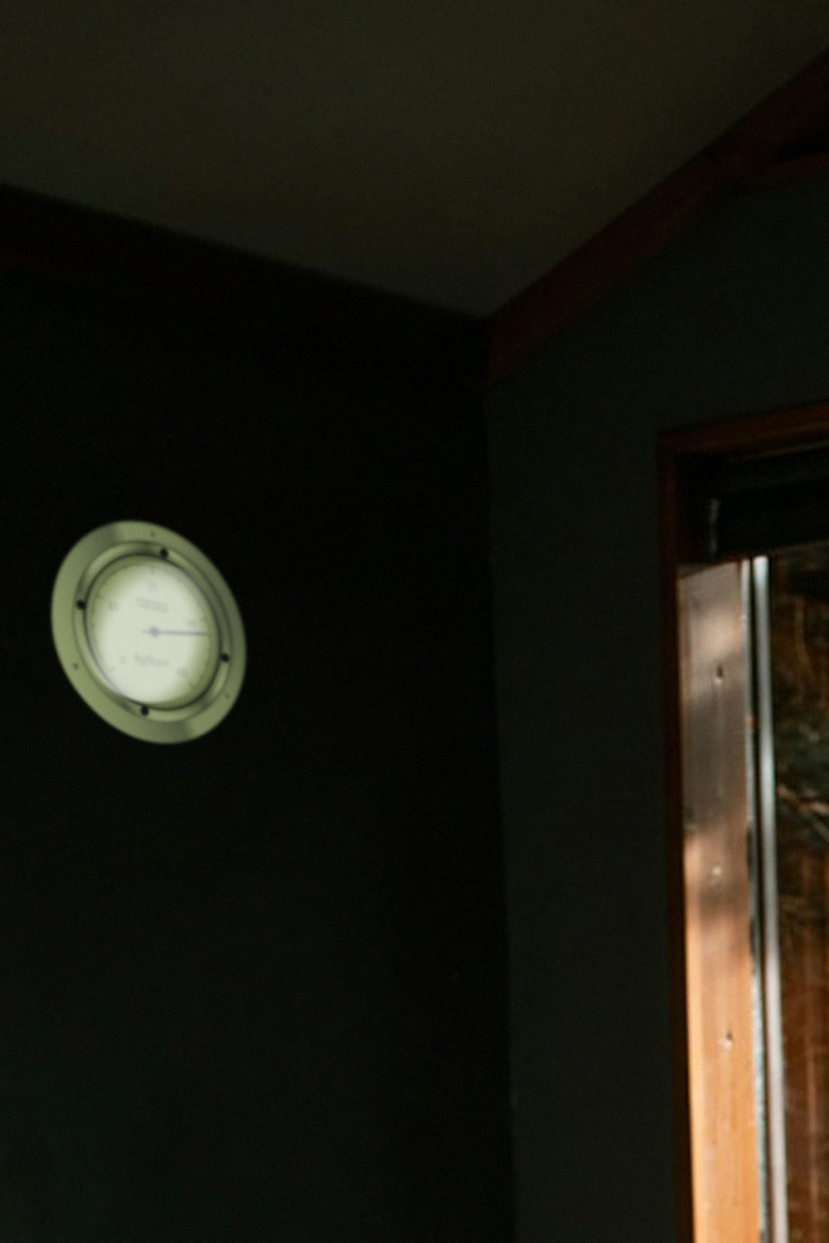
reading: 32,kg/cm²
